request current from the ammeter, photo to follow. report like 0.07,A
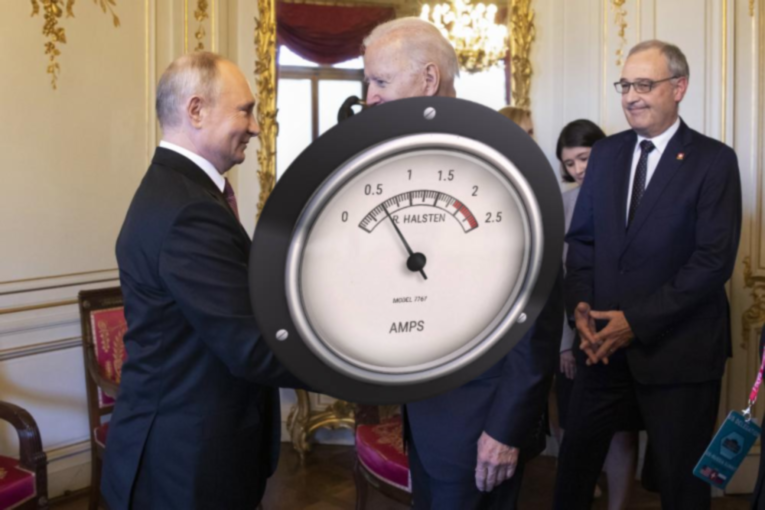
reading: 0.5,A
